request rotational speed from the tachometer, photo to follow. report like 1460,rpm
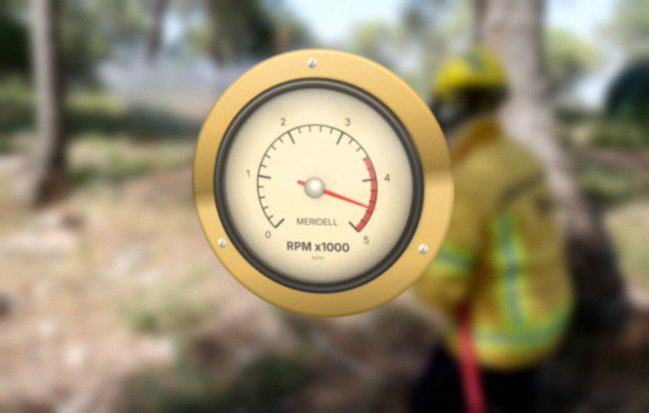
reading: 4500,rpm
